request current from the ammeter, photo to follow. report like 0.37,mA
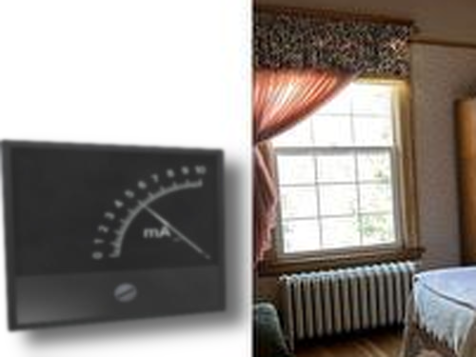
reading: 5,mA
